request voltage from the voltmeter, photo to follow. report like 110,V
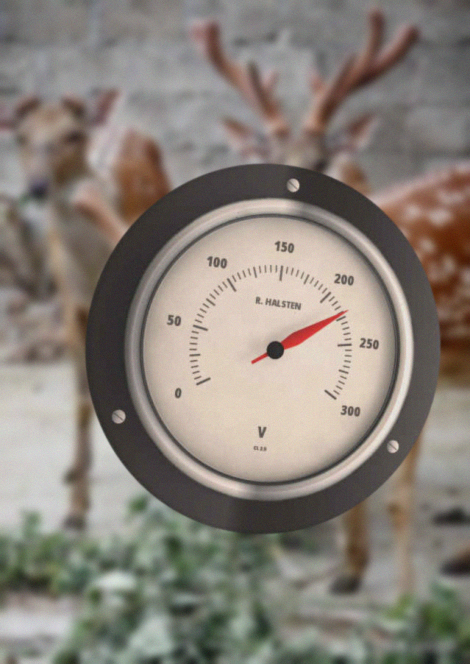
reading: 220,V
